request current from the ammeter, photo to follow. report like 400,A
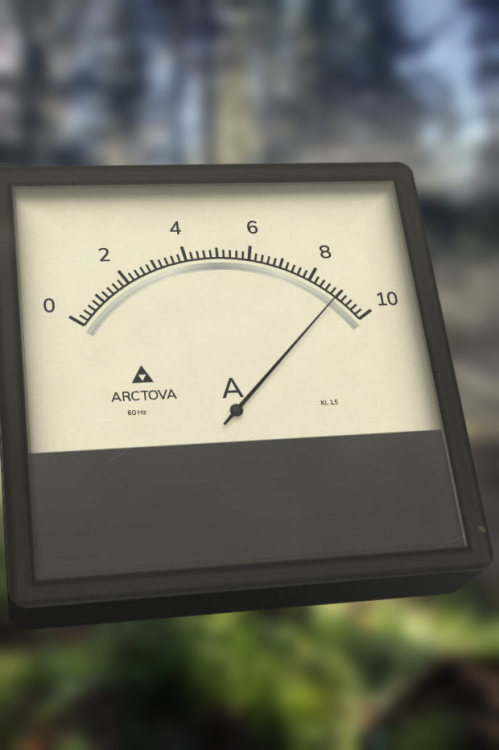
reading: 9,A
